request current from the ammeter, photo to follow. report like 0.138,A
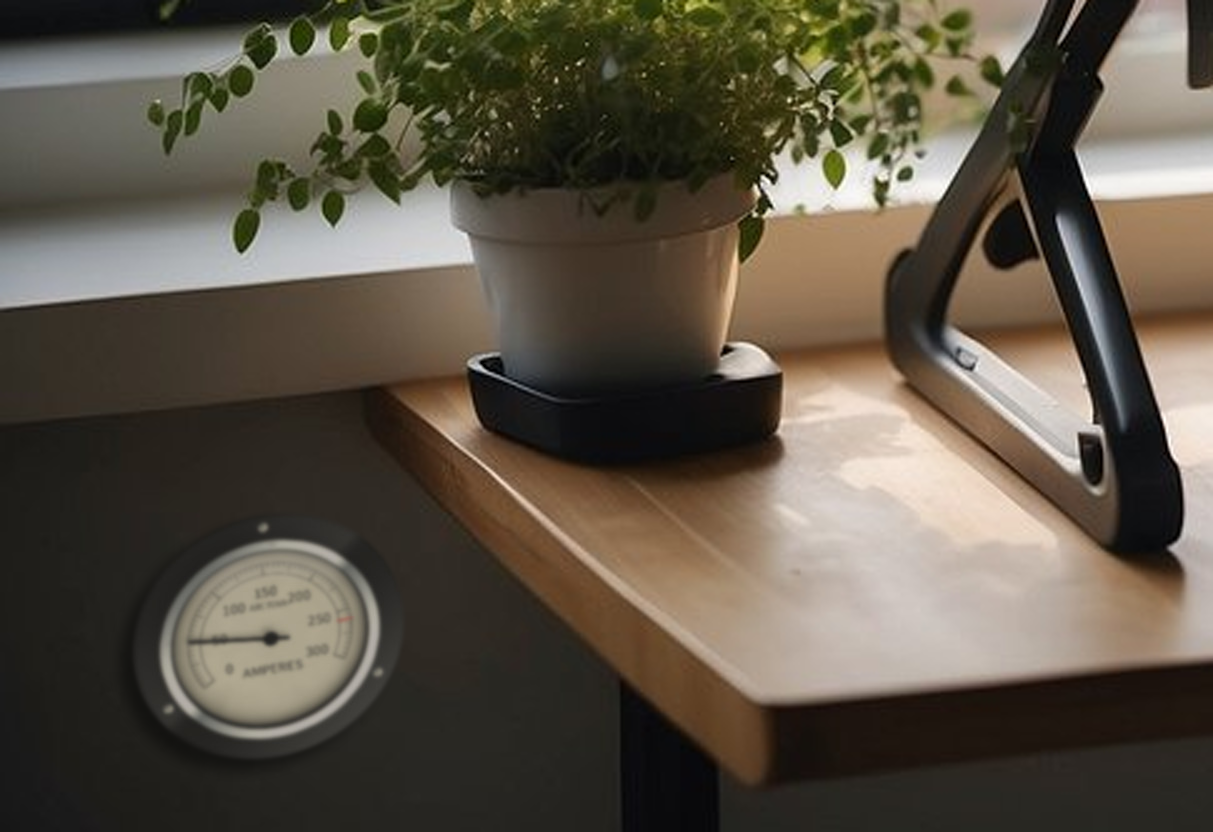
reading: 50,A
